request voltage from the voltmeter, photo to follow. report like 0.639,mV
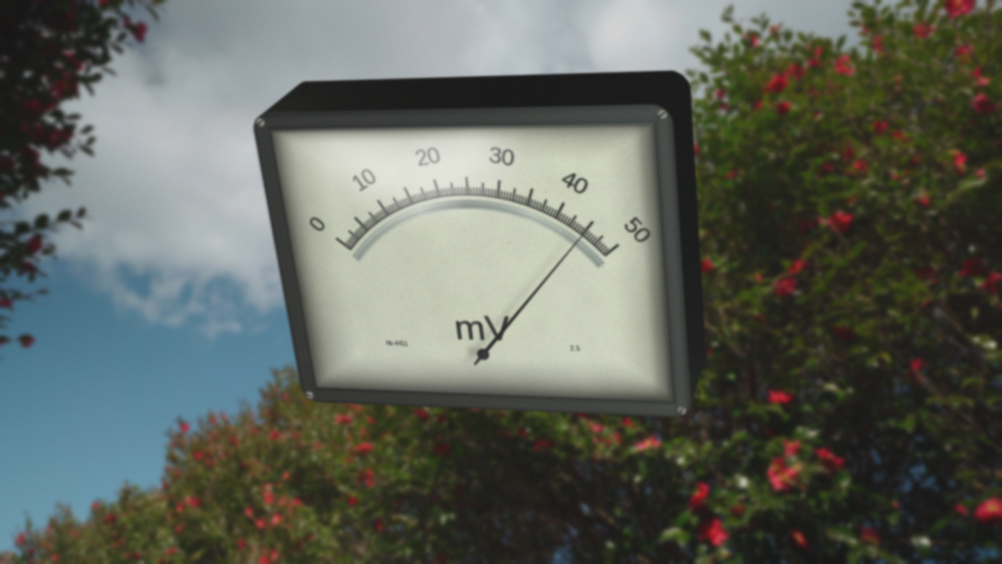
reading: 45,mV
